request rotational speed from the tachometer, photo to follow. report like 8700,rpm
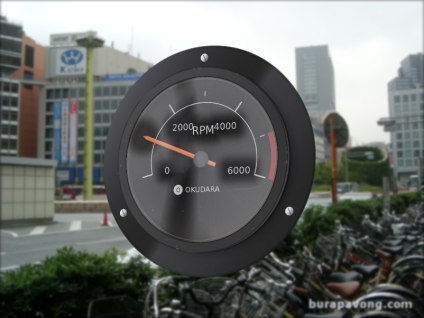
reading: 1000,rpm
